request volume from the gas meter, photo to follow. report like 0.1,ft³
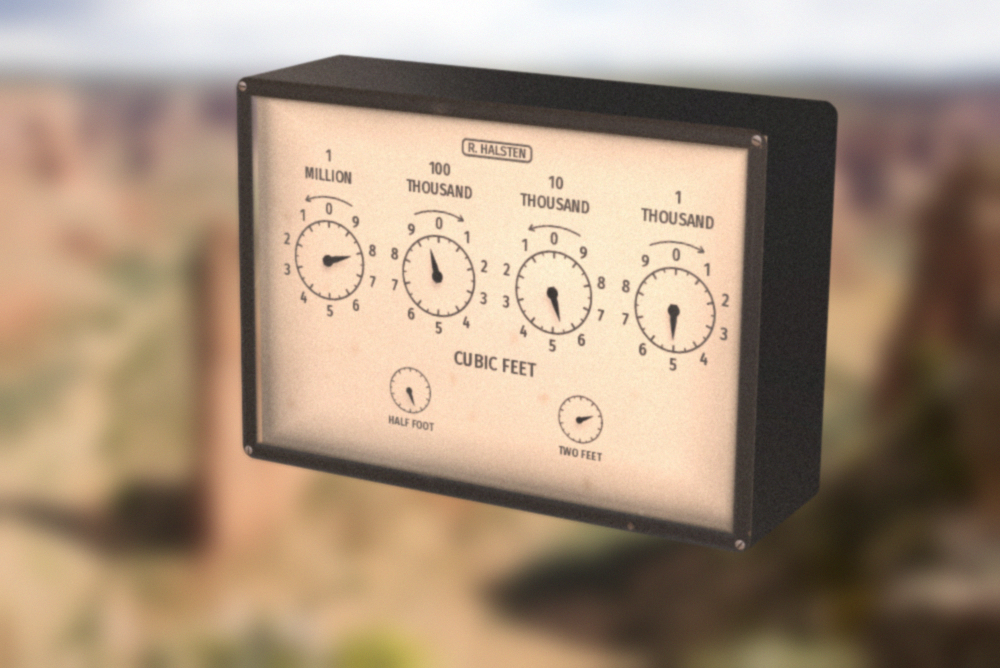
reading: 795500,ft³
